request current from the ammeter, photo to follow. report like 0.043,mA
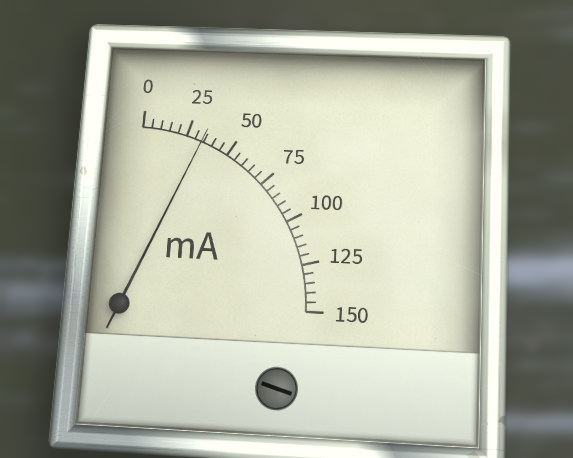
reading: 35,mA
